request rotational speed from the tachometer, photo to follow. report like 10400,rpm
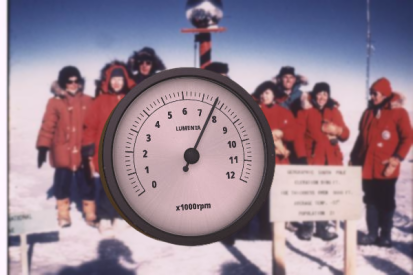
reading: 7600,rpm
